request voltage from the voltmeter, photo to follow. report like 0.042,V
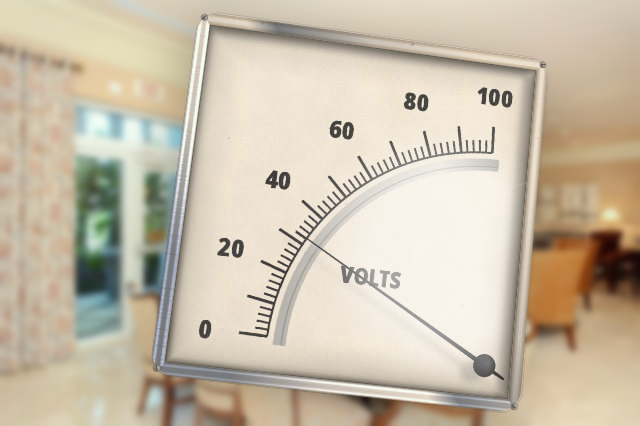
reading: 32,V
